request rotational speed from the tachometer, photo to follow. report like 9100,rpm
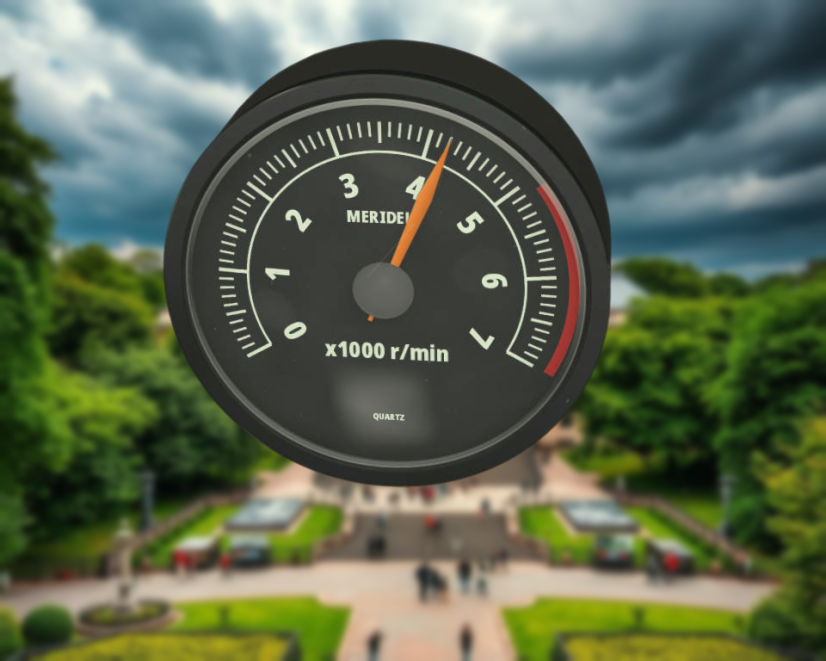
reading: 4200,rpm
